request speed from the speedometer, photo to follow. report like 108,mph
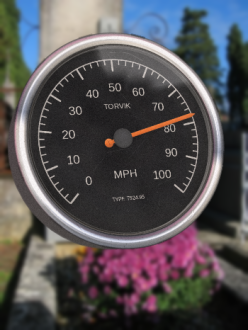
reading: 78,mph
